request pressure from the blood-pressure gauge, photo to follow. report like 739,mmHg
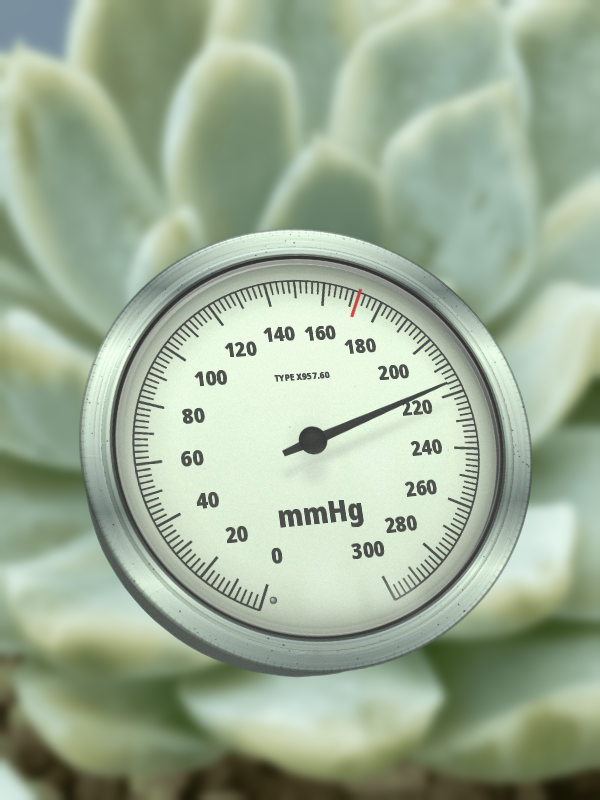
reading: 216,mmHg
